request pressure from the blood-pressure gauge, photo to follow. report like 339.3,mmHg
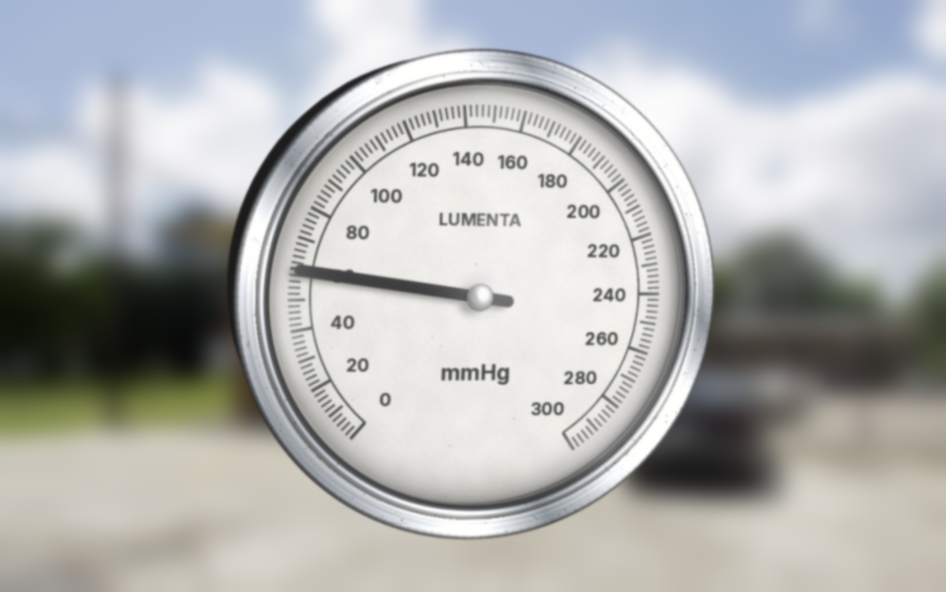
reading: 60,mmHg
